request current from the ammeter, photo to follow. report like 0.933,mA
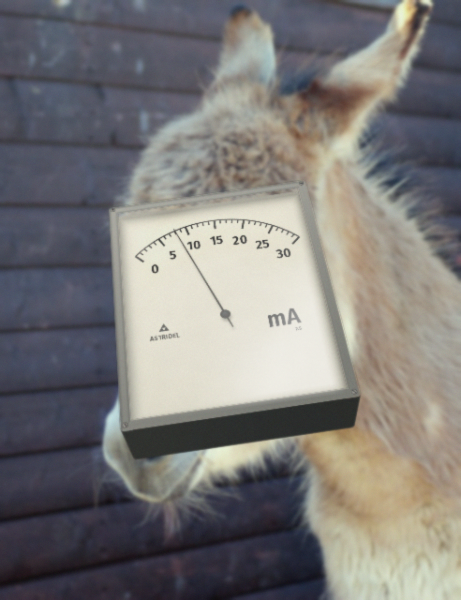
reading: 8,mA
